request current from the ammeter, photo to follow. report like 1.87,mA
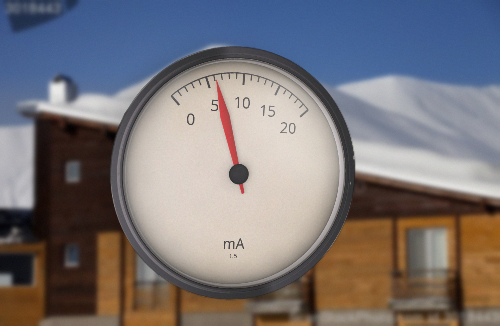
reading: 6,mA
